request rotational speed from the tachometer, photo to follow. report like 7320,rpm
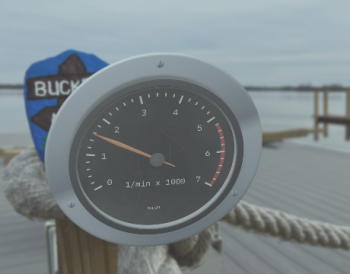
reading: 1600,rpm
